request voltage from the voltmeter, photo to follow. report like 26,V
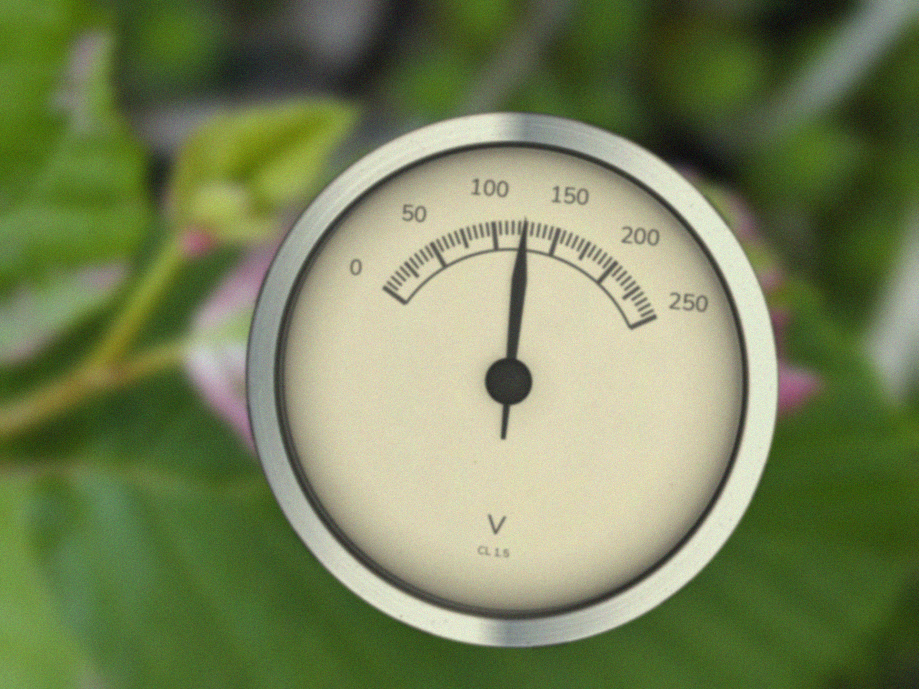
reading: 125,V
